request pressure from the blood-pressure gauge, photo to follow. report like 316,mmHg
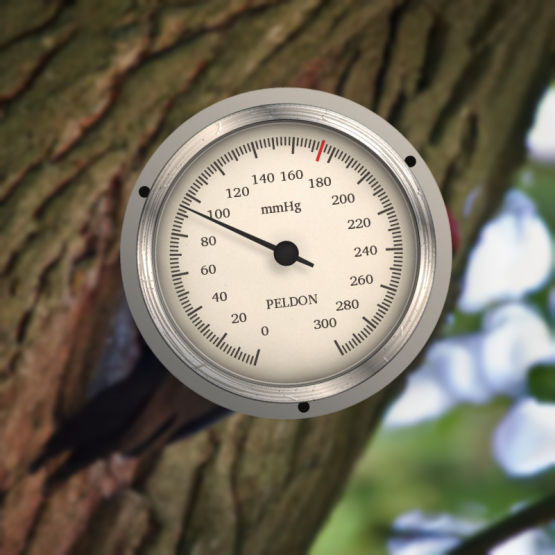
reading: 94,mmHg
